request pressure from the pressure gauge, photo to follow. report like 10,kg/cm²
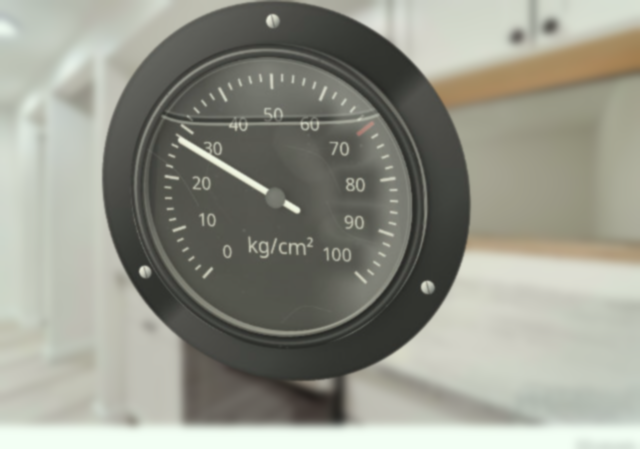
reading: 28,kg/cm²
